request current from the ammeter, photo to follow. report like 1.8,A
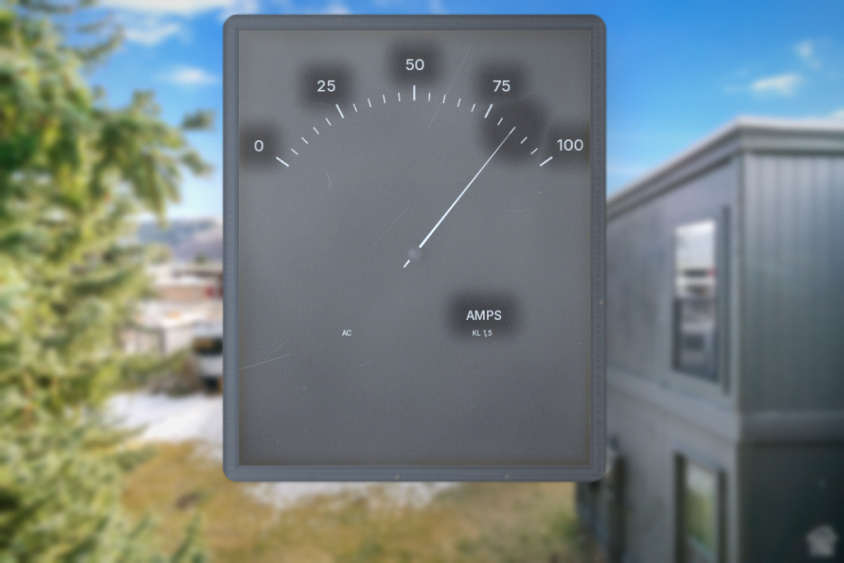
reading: 85,A
